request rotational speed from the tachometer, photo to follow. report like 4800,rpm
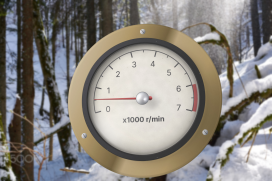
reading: 500,rpm
